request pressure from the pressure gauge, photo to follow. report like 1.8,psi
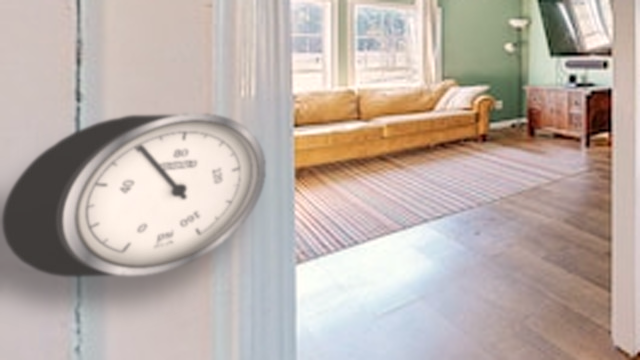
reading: 60,psi
